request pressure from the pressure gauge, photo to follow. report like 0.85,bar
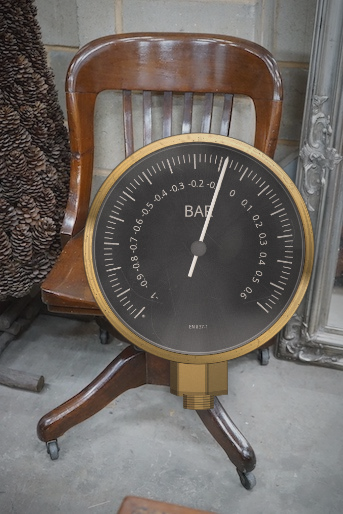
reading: -0.08,bar
